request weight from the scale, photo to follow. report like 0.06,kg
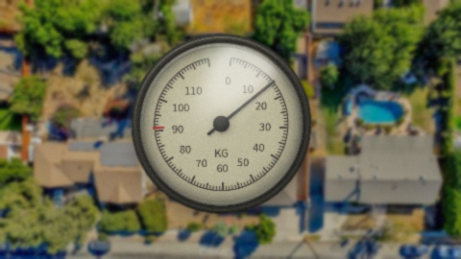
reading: 15,kg
